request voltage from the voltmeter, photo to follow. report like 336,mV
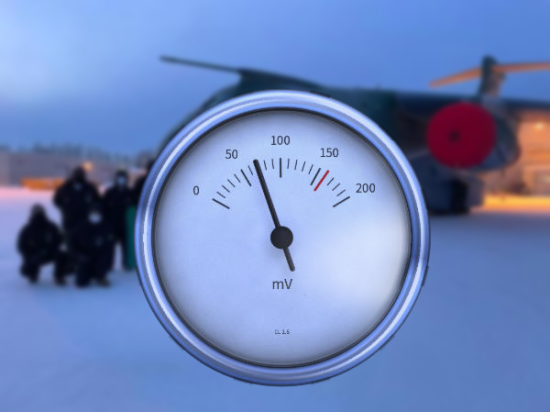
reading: 70,mV
